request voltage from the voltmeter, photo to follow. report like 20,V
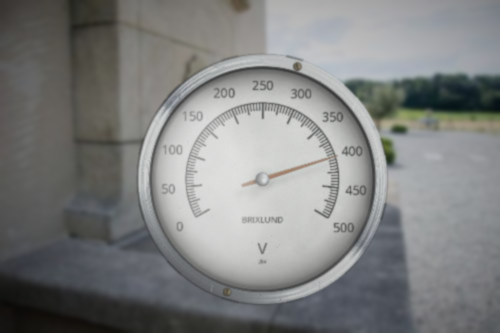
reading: 400,V
